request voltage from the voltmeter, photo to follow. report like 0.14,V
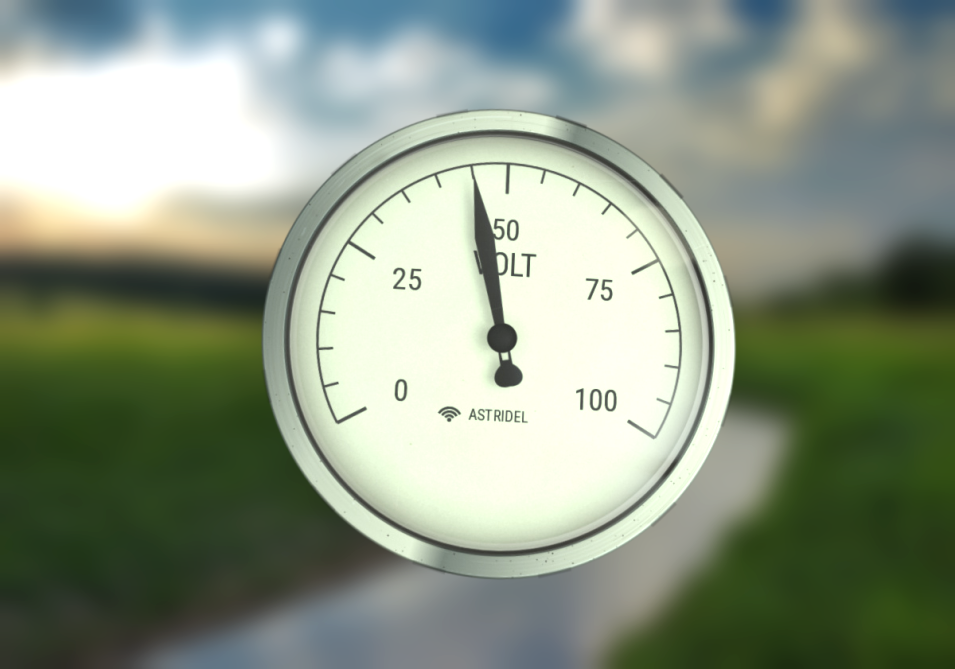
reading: 45,V
